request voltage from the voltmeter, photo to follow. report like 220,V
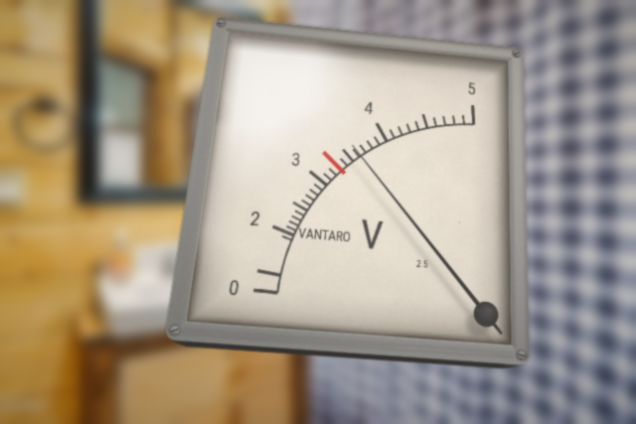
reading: 3.6,V
